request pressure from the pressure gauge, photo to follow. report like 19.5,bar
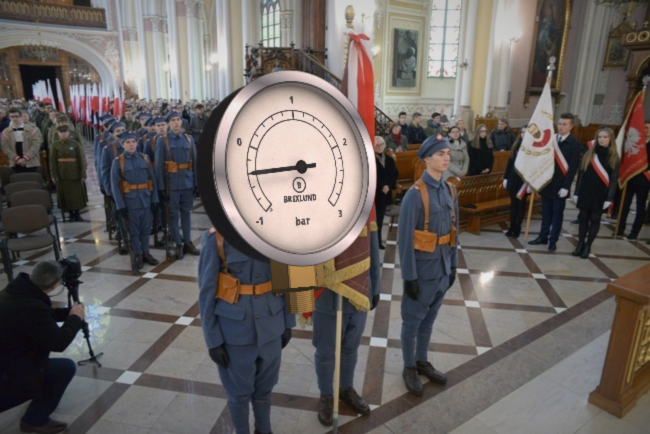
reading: -0.4,bar
